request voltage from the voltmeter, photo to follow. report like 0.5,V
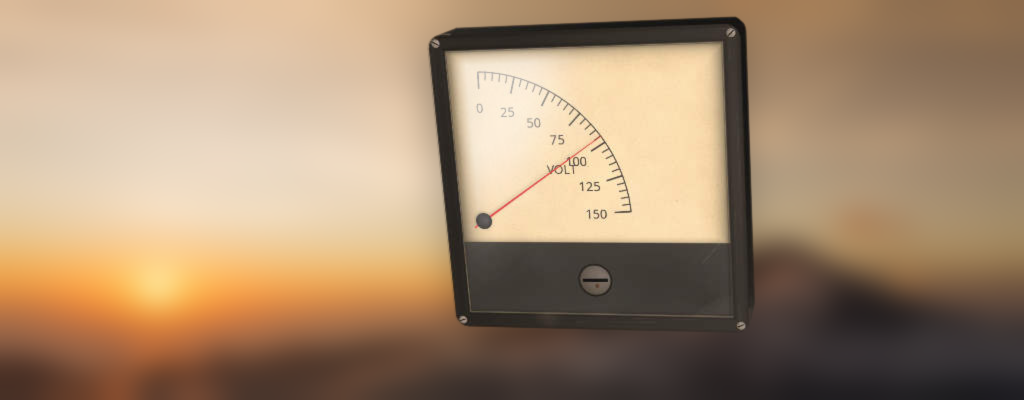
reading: 95,V
